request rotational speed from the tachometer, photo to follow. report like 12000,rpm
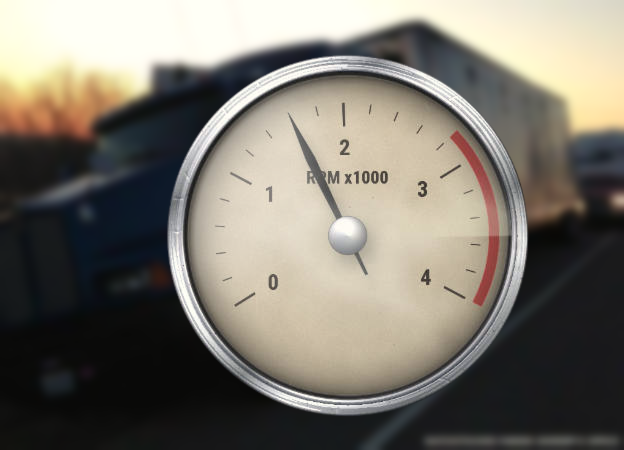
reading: 1600,rpm
